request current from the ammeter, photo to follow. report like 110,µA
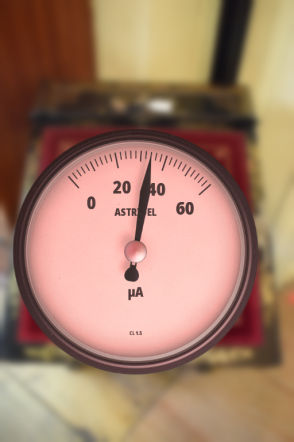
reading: 34,µA
